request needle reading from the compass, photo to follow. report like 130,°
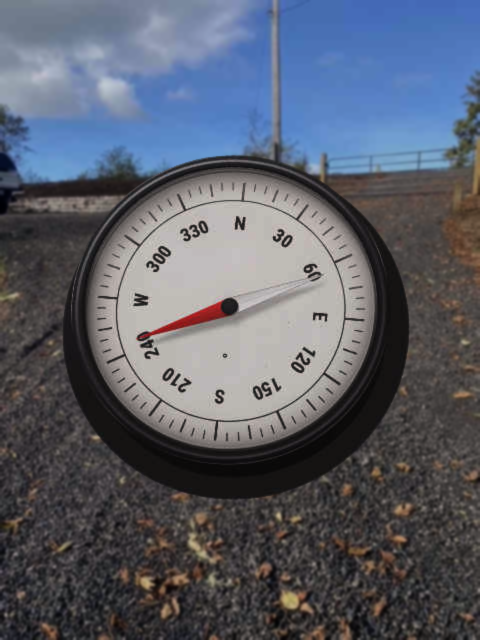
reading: 245,°
